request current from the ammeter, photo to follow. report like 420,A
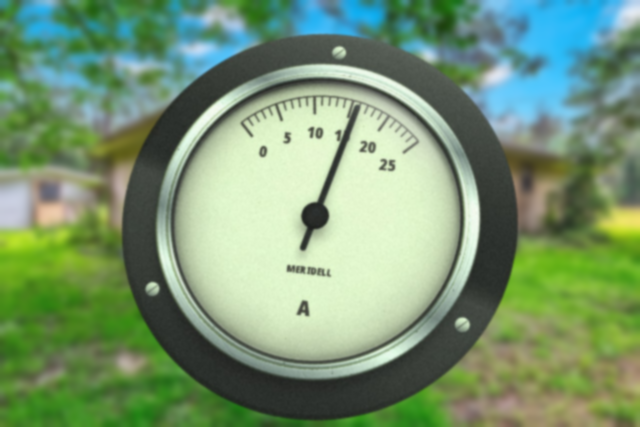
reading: 16,A
